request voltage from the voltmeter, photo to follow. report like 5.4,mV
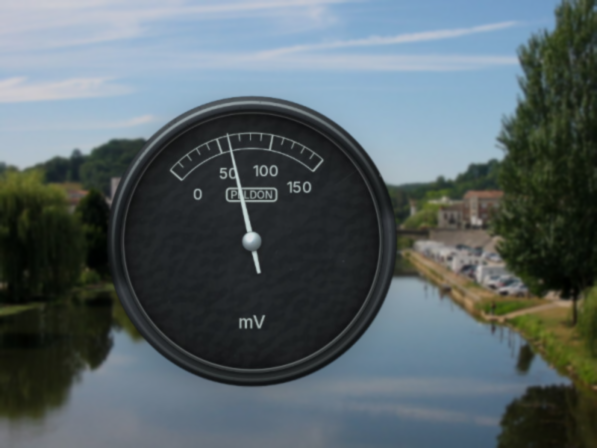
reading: 60,mV
